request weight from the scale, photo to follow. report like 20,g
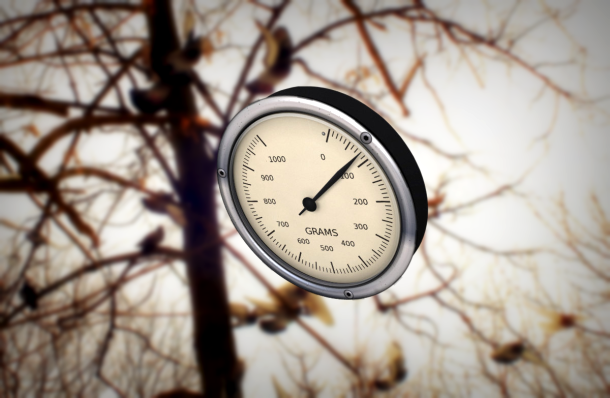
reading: 80,g
